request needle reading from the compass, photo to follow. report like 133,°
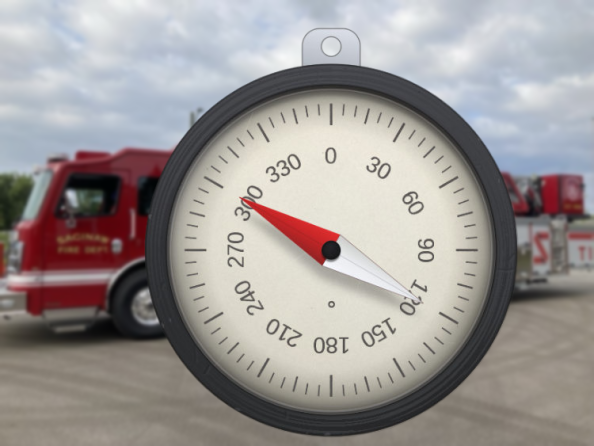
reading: 300,°
